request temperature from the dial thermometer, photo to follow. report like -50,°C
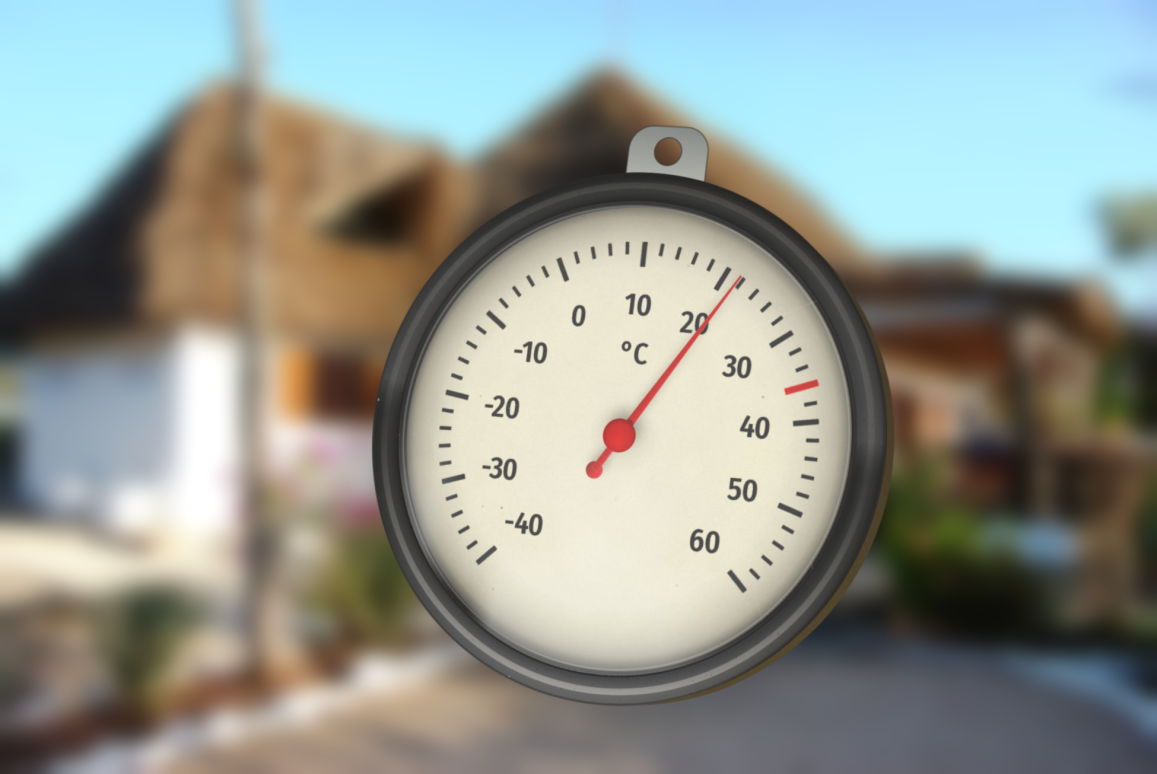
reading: 22,°C
